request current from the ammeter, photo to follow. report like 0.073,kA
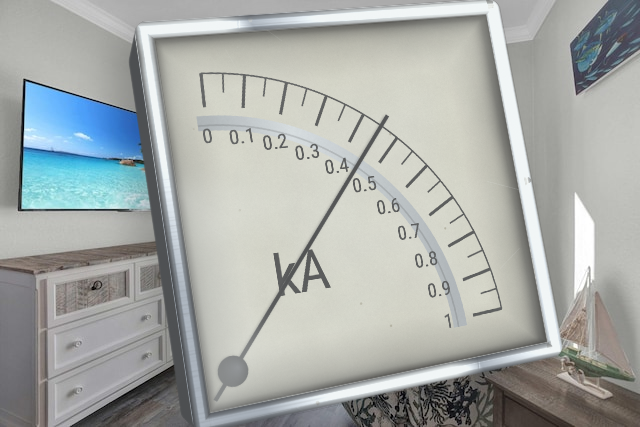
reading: 0.45,kA
